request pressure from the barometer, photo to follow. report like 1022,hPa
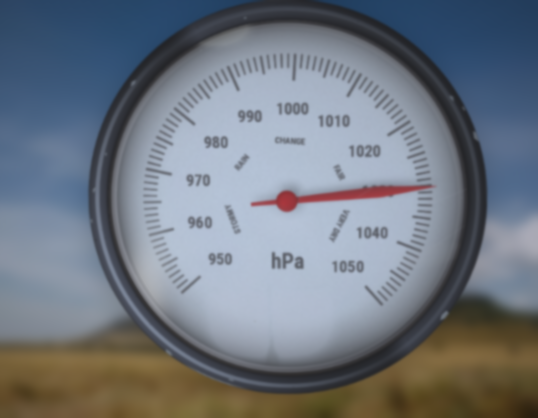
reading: 1030,hPa
